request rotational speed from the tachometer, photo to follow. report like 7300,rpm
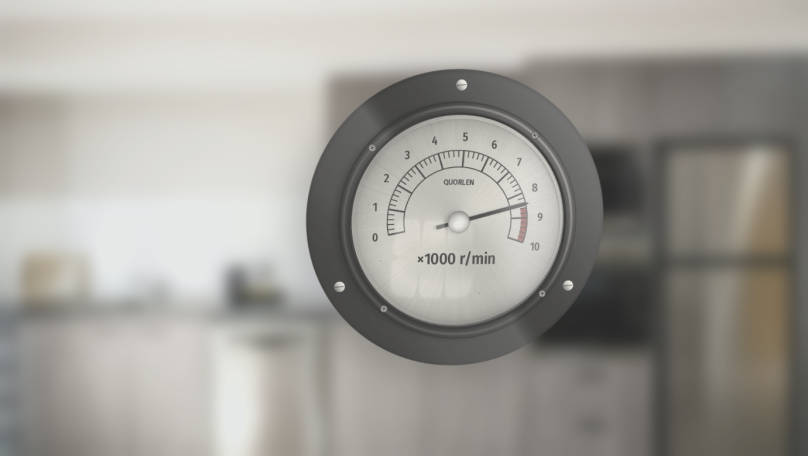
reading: 8400,rpm
